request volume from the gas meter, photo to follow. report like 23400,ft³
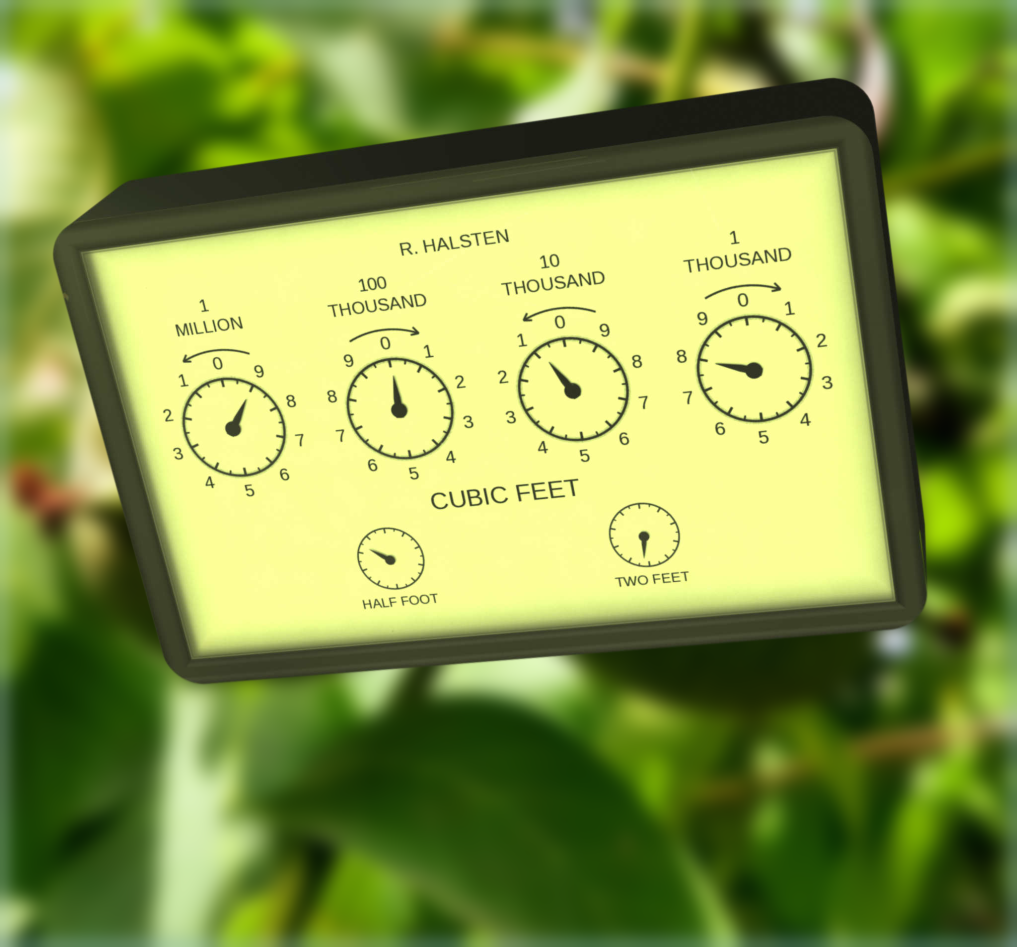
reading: 900800,ft³
